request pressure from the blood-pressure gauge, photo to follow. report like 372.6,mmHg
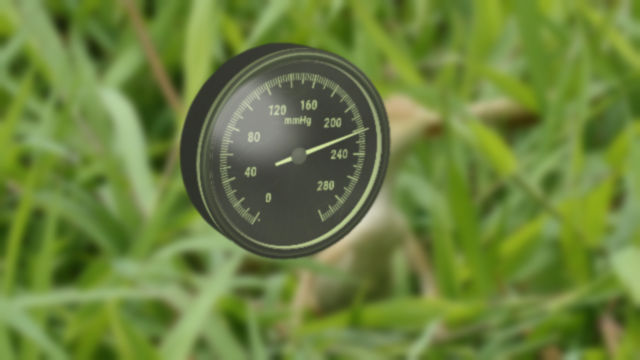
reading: 220,mmHg
